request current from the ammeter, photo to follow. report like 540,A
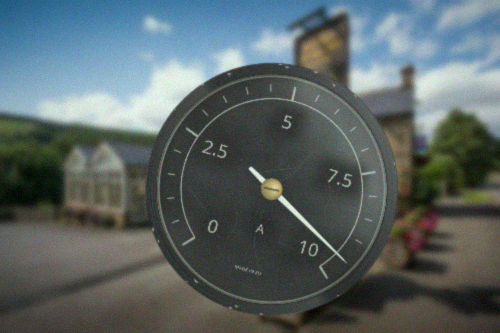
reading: 9.5,A
